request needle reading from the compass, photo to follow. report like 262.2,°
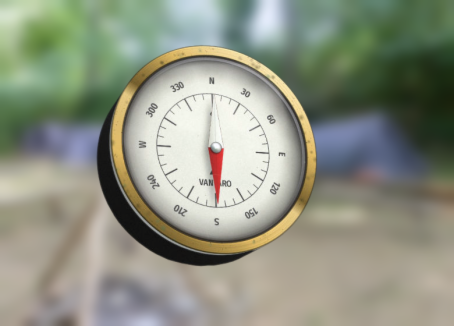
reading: 180,°
